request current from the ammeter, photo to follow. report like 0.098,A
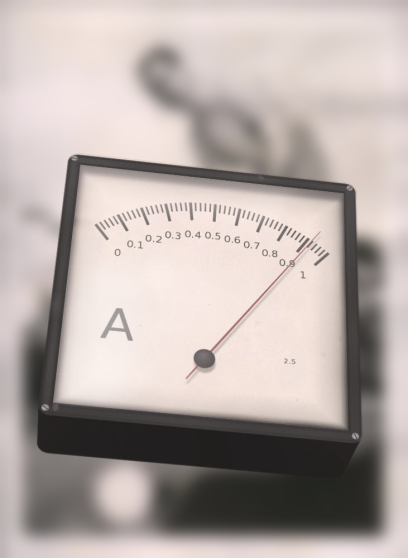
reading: 0.92,A
